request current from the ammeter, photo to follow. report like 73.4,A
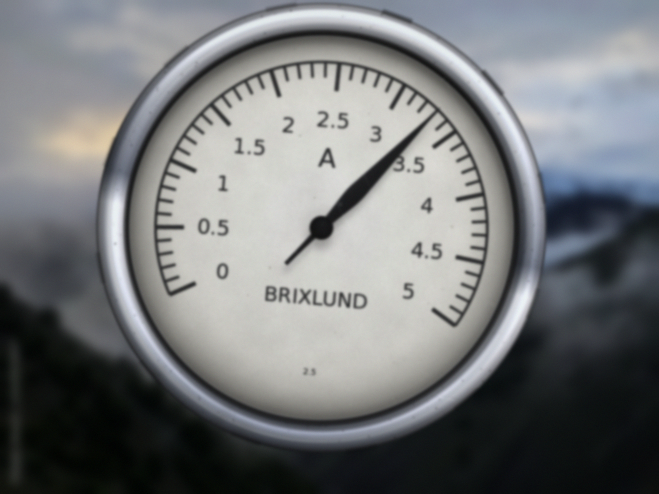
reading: 3.3,A
